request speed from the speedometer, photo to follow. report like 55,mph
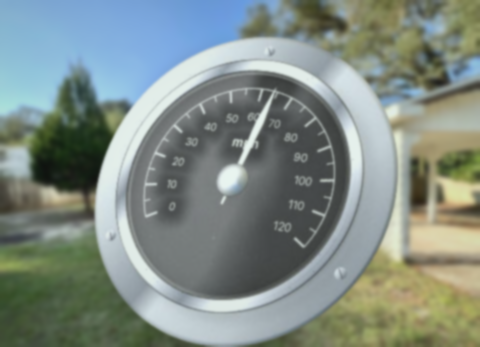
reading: 65,mph
